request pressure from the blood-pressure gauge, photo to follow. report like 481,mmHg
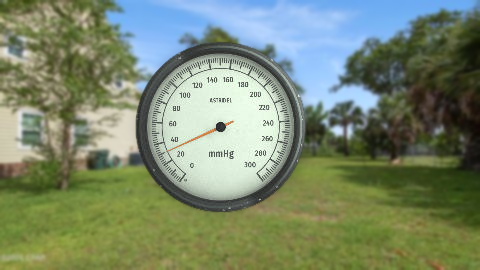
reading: 30,mmHg
